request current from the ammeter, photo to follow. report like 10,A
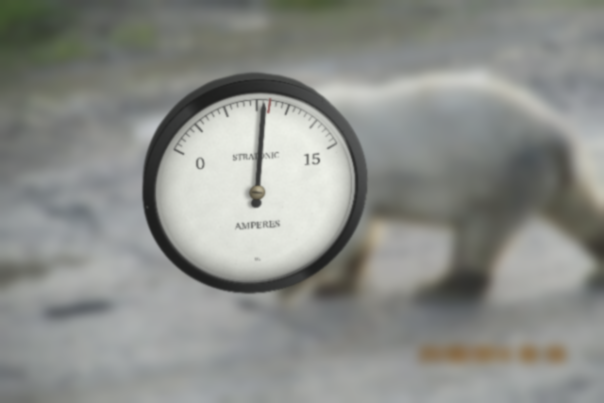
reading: 8,A
